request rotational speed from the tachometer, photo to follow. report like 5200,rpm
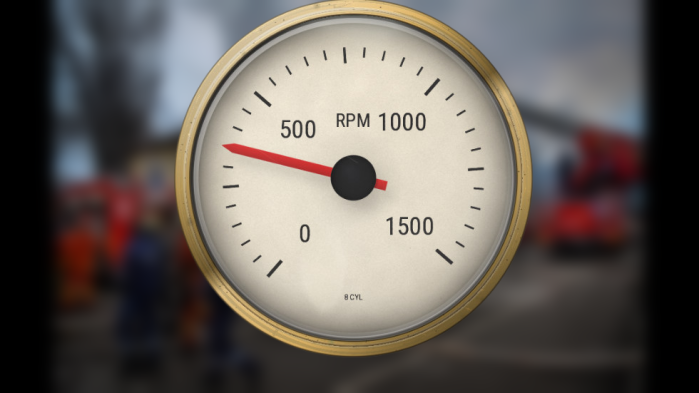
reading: 350,rpm
